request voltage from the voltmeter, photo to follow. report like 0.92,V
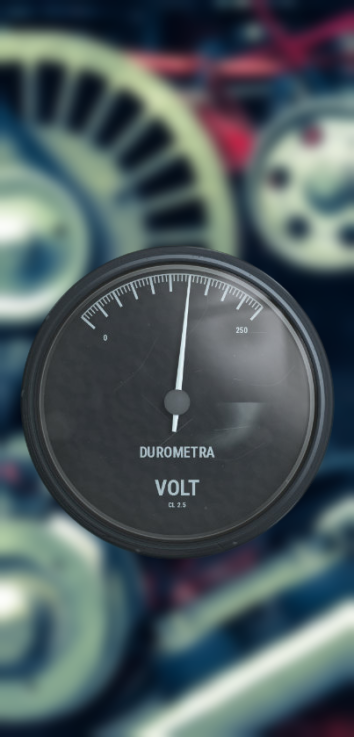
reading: 150,V
